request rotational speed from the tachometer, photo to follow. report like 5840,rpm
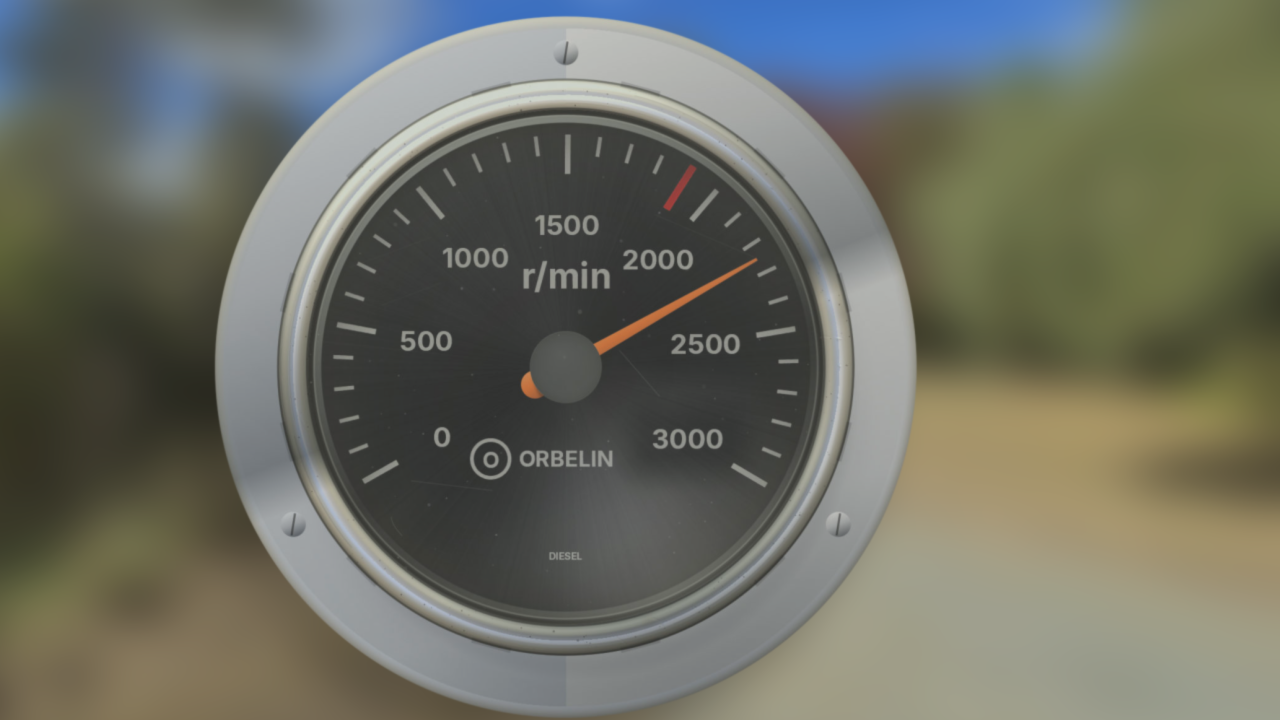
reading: 2250,rpm
